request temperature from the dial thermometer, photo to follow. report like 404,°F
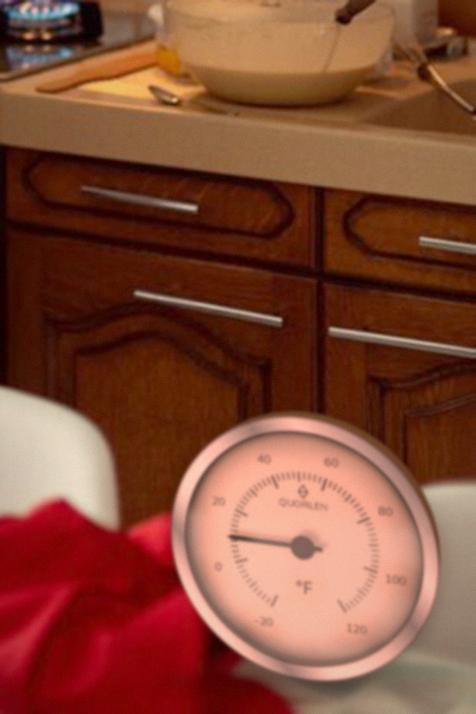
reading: 10,°F
